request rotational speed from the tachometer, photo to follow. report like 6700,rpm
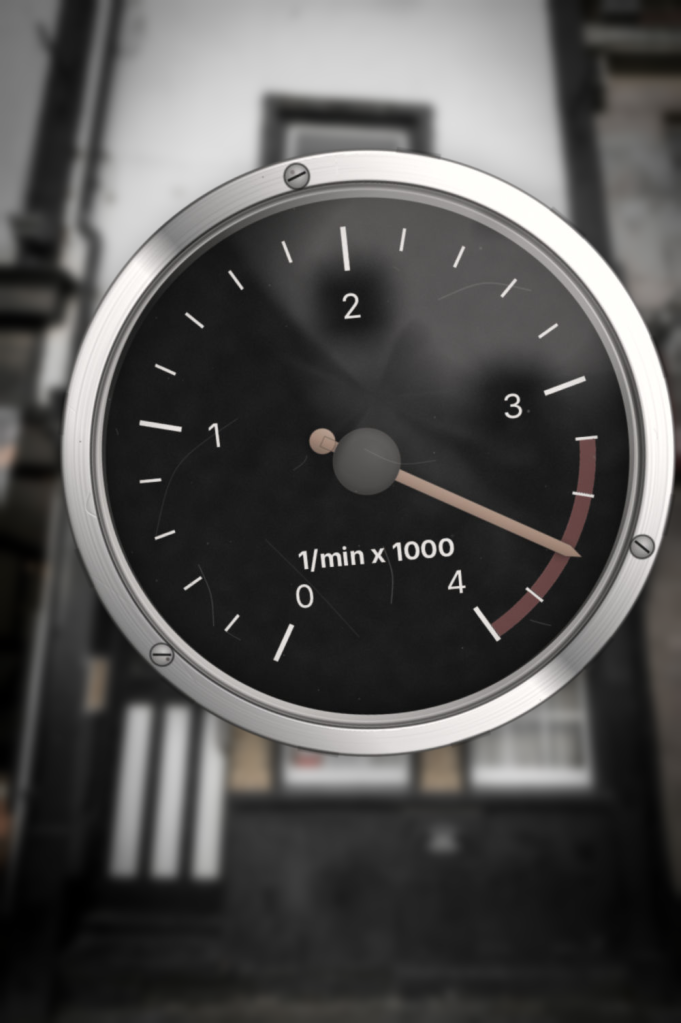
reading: 3600,rpm
